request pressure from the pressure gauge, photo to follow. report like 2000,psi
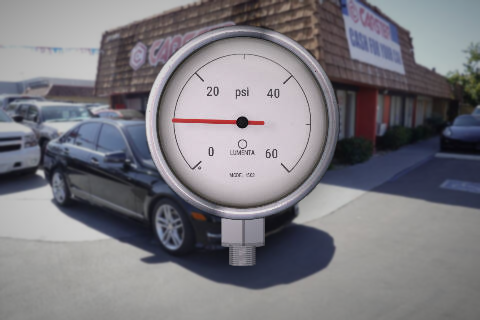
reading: 10,psi
